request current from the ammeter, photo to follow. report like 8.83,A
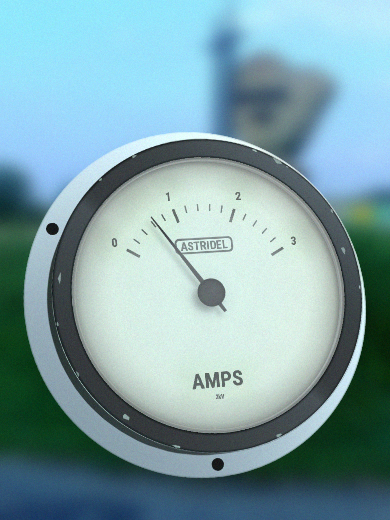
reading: 0.6,A
